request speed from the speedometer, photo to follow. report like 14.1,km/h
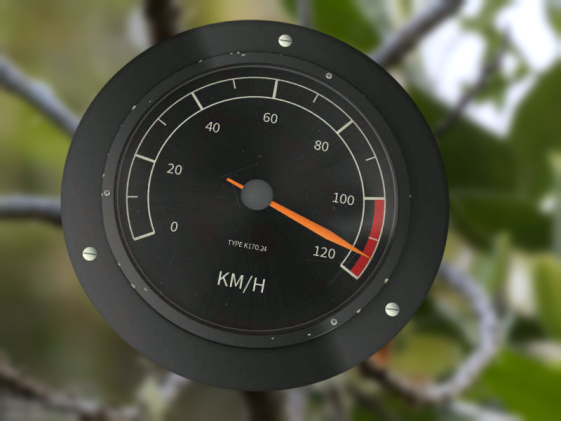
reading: 115,km/h
